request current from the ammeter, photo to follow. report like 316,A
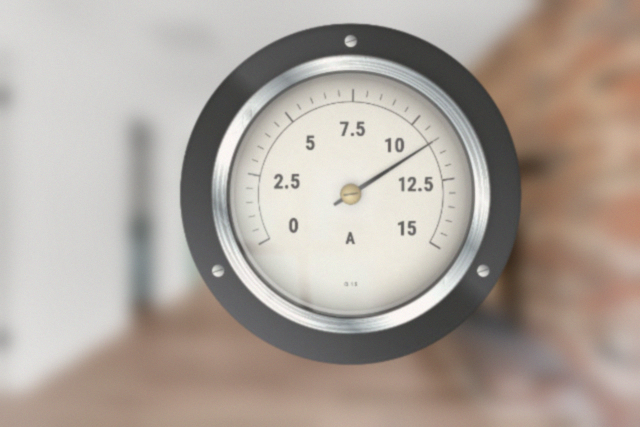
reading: 11,A
